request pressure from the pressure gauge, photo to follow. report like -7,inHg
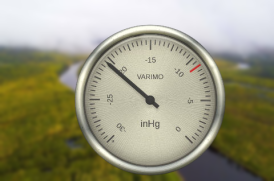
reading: -20.5,inHg
